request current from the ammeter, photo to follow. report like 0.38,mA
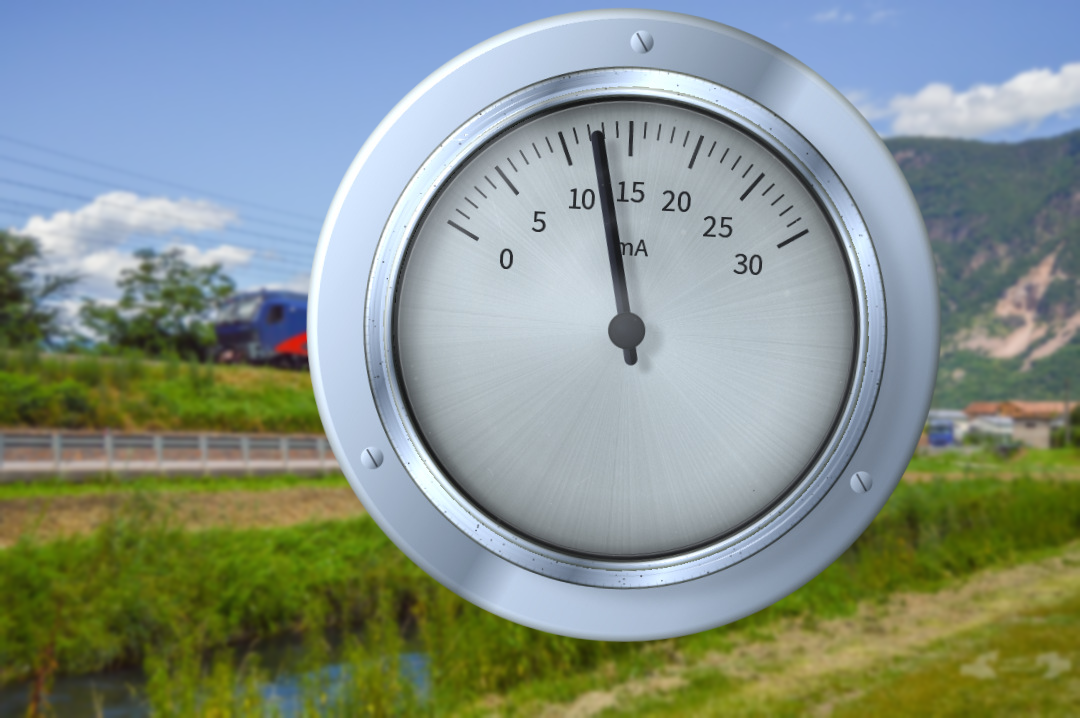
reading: 12.5,mA
